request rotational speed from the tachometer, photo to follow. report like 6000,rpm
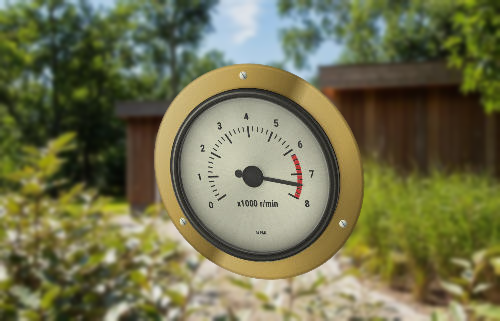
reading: 7400,rpm
